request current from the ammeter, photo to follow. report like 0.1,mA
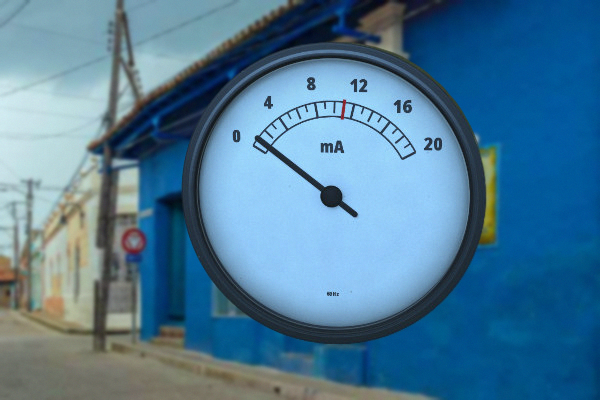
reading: 1,mA
